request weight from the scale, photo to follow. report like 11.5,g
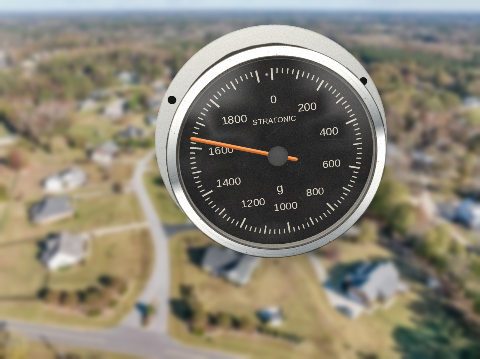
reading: 1640,g
